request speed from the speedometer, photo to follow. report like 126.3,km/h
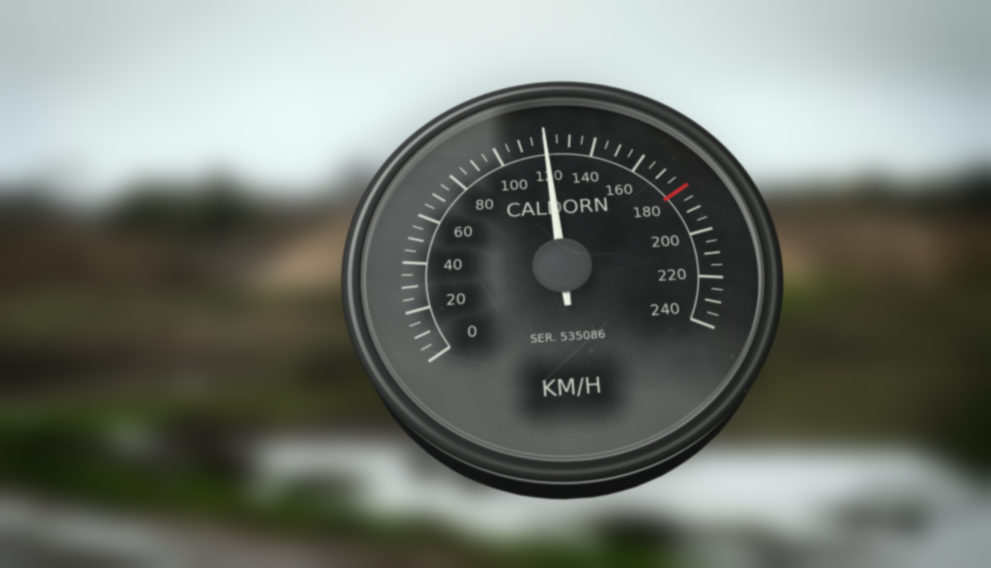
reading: 120,km/h
